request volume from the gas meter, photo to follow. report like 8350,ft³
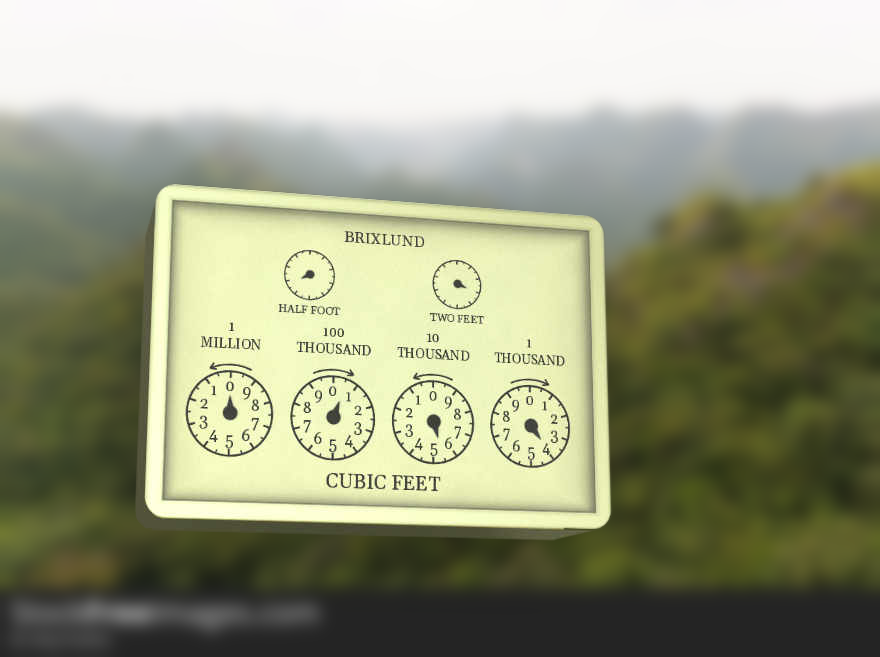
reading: 5400,ft³
